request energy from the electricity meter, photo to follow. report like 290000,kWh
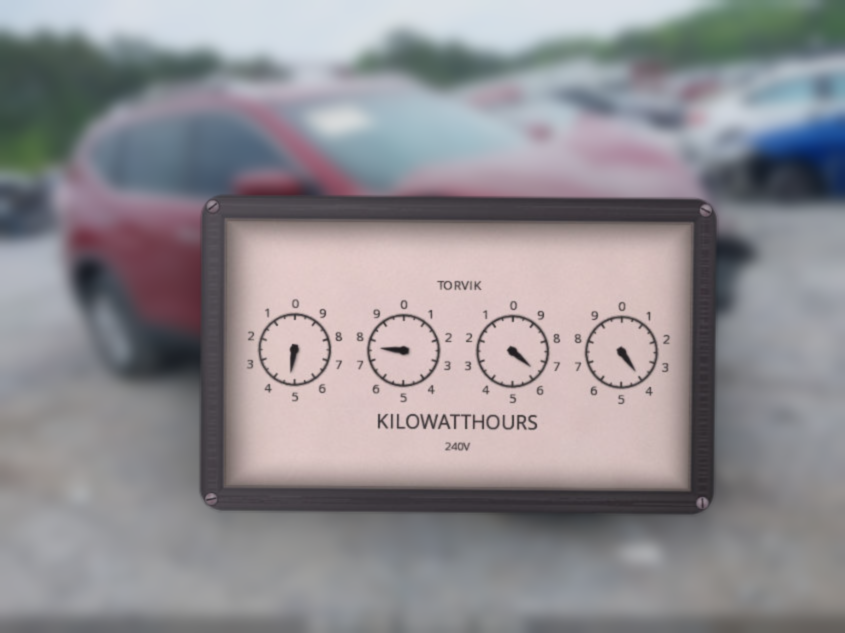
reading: 4764,kWh
